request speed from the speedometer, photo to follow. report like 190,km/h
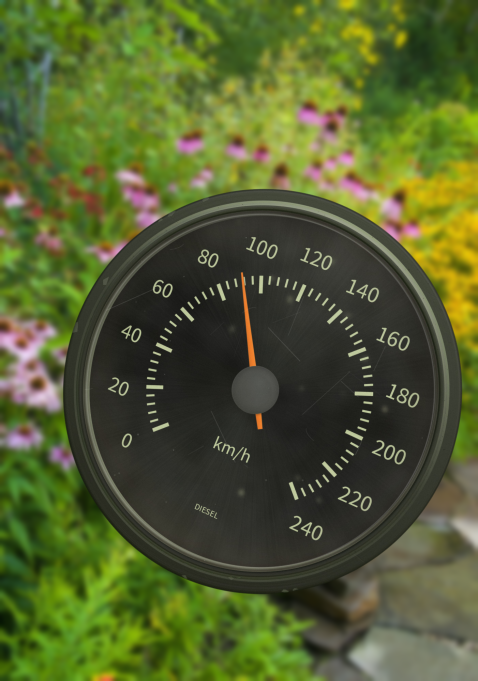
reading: 92,km/h
